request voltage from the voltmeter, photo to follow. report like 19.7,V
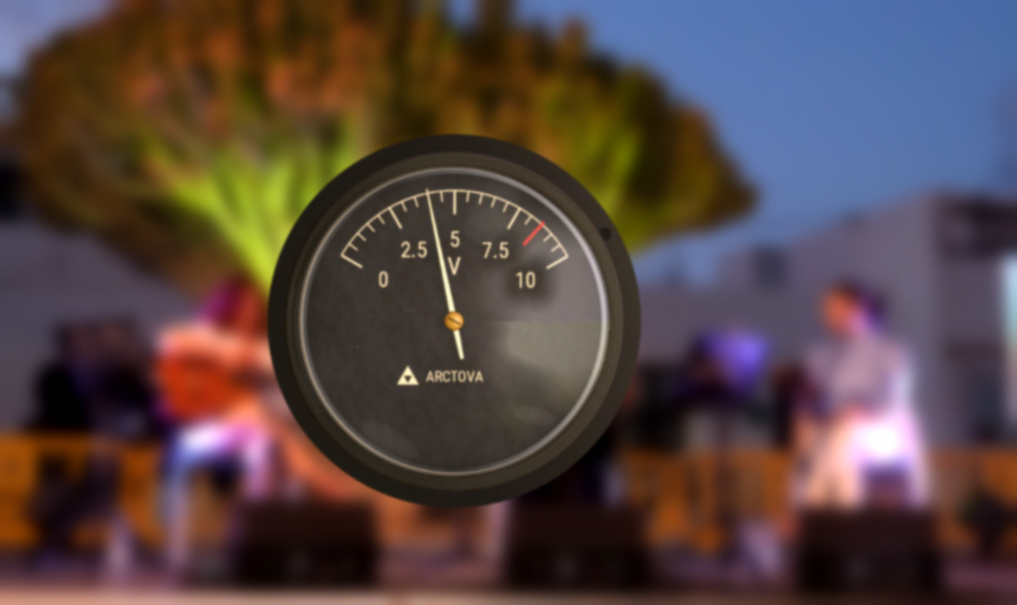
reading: 4,V
